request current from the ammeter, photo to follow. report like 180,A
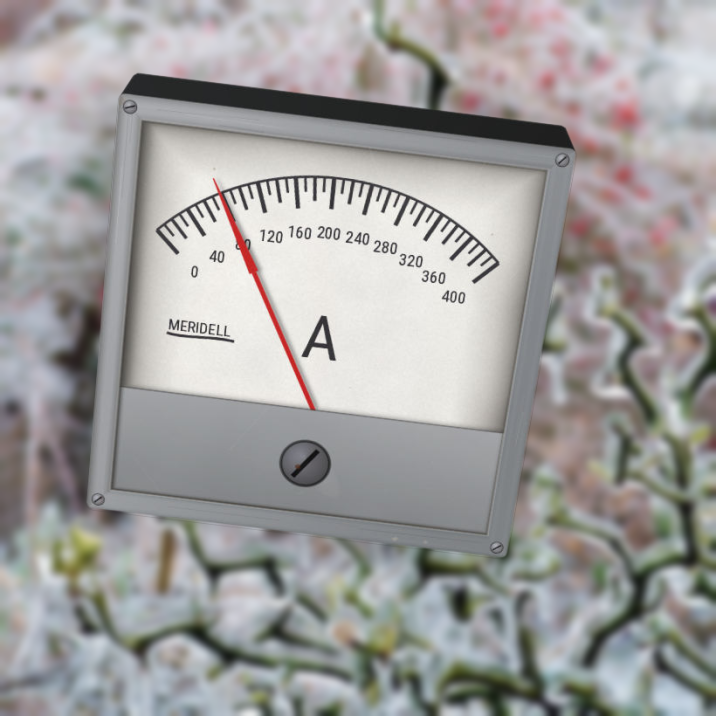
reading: 80,A
